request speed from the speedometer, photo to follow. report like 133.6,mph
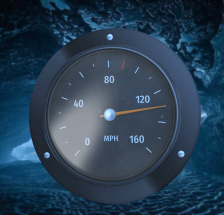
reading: 130,mph
